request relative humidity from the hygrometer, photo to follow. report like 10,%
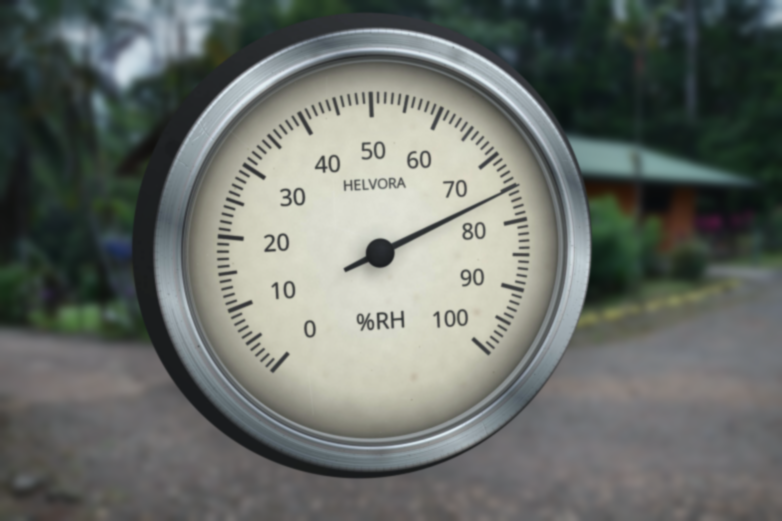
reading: 75,%
